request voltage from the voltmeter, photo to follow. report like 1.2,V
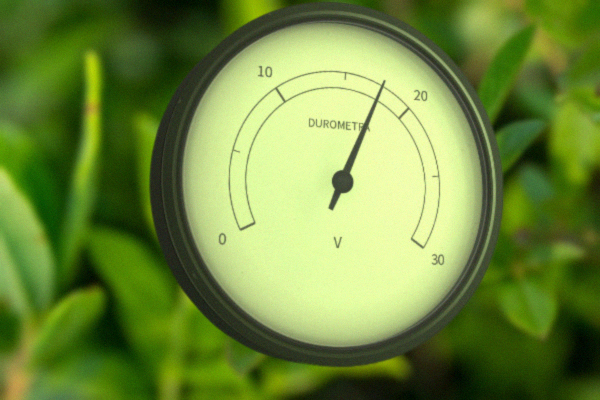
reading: 17.5,V
